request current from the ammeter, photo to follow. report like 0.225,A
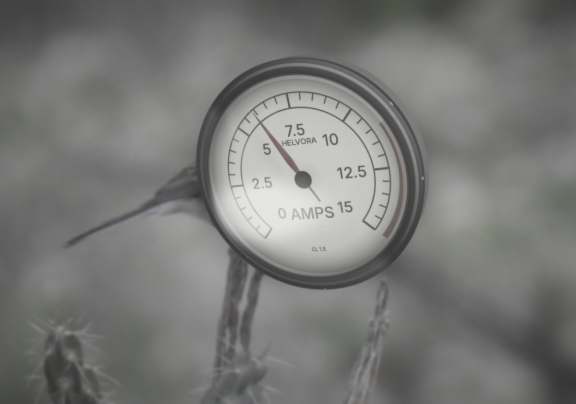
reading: 6,A
